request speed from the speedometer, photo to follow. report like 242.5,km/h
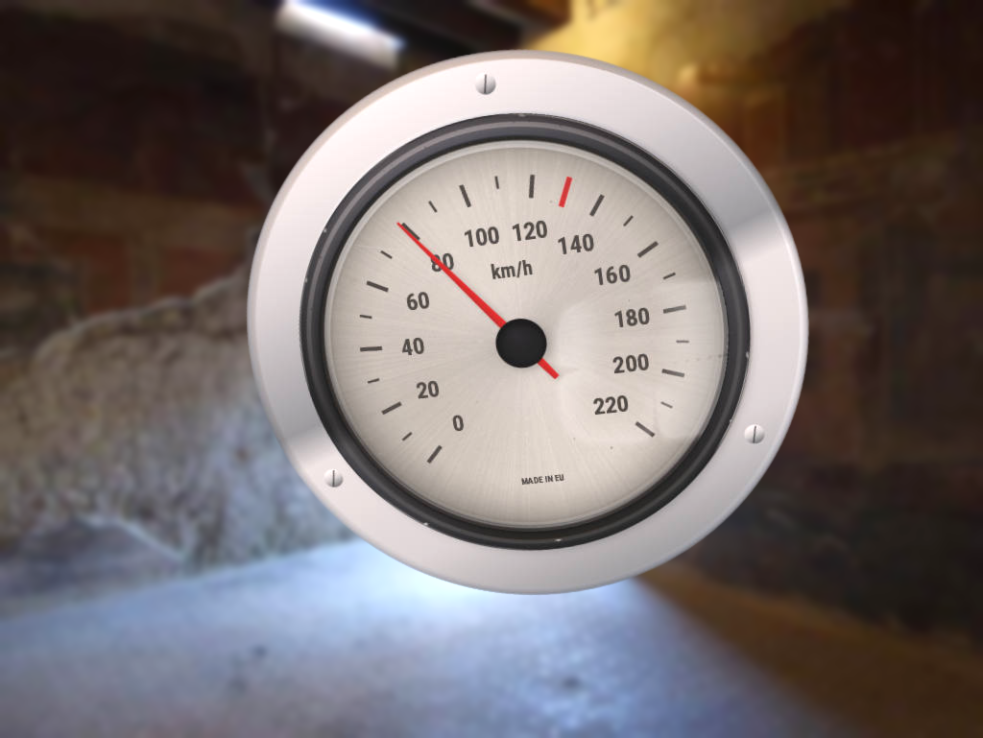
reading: 80,km/h
